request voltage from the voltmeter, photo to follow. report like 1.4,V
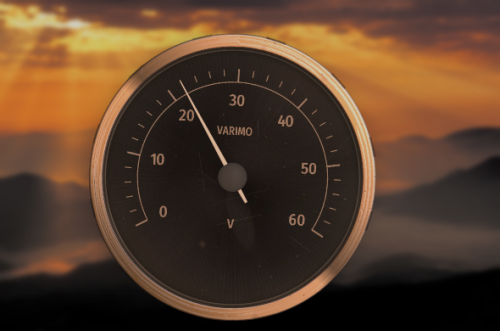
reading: 22,V
